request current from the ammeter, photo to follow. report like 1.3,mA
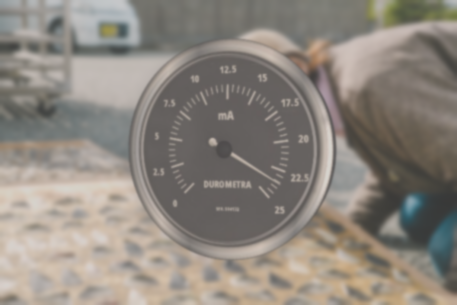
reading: 23.5,mA
